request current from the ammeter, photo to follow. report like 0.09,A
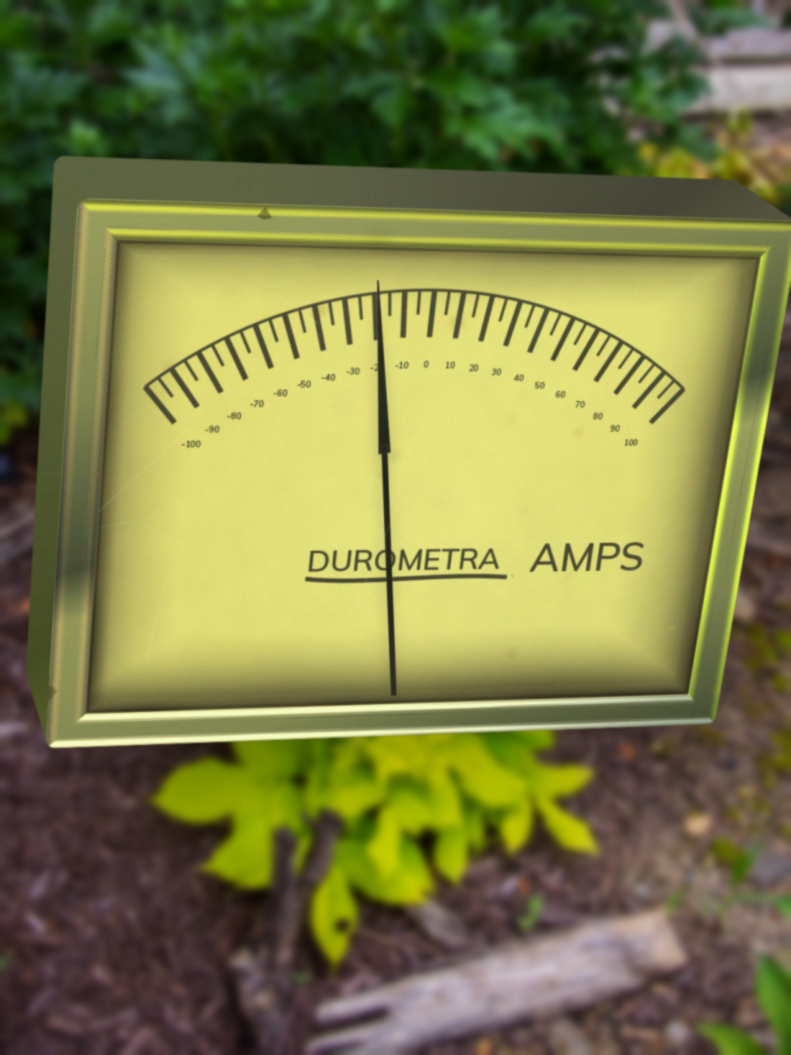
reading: -20,A
